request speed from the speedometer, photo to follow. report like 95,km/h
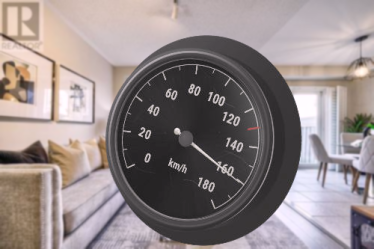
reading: 160,km/h
